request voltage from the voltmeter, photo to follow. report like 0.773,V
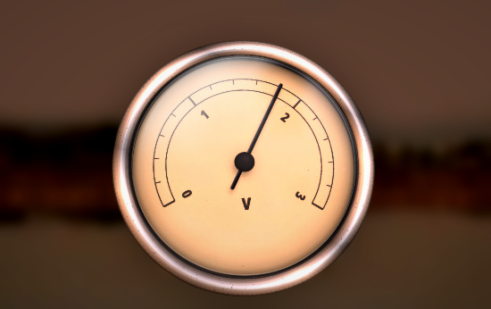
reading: 1.8,V
